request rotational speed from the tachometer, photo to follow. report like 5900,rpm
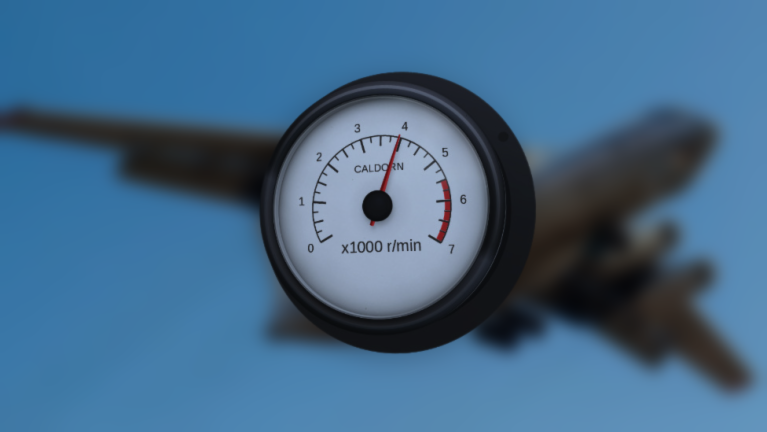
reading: 4000,rpm
